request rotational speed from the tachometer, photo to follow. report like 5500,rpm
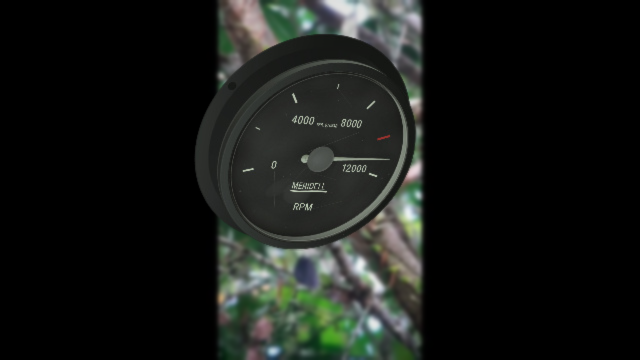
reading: 11000,rpm
